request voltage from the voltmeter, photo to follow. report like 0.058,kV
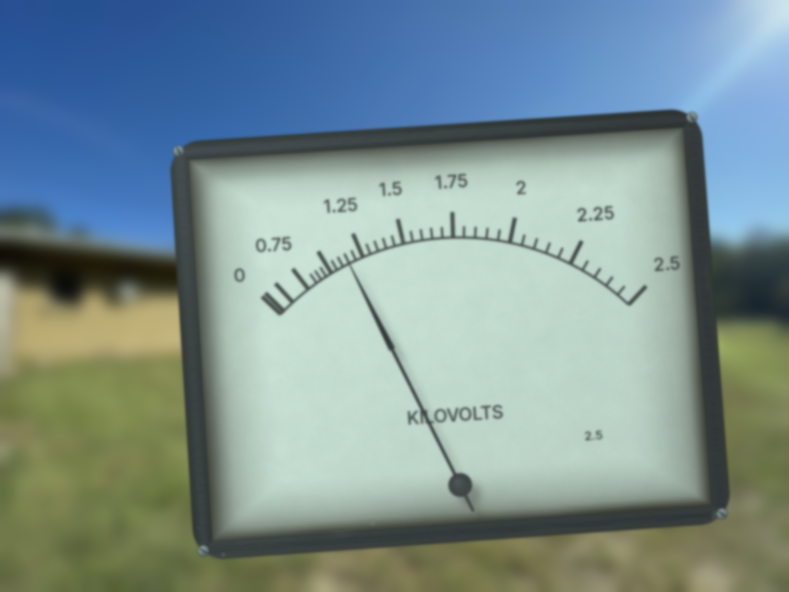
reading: 1.15,kV
